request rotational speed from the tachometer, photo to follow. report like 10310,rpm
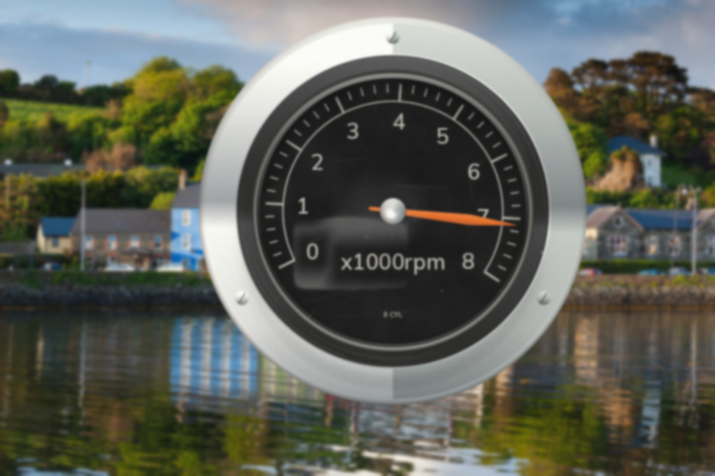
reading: 7100,rpm
